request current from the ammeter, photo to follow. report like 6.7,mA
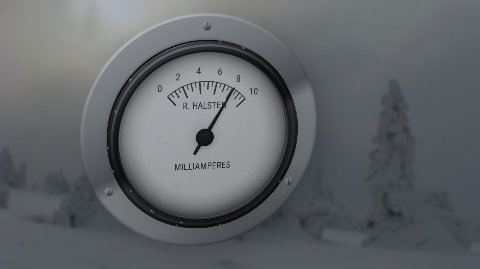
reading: 8,mA
